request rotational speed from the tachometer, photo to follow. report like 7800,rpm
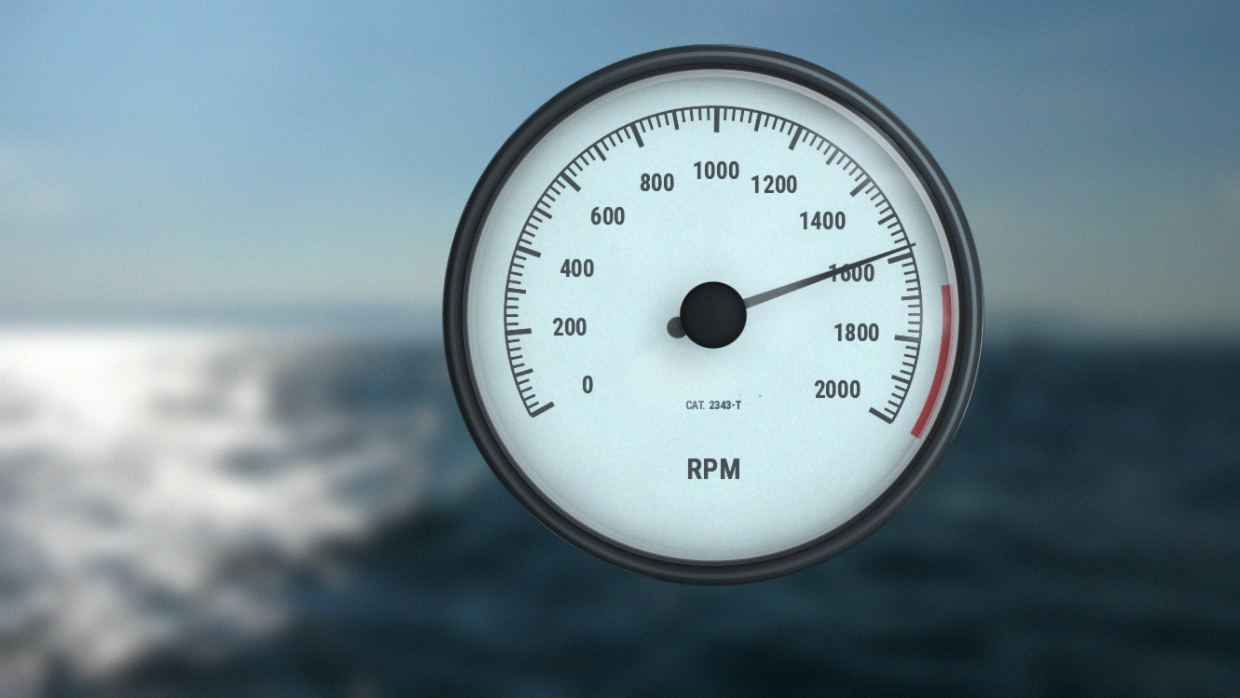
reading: 1580,rpm
